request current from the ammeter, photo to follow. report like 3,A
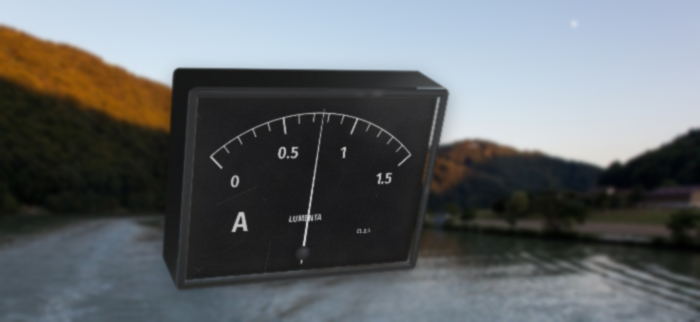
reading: 0.75,A
